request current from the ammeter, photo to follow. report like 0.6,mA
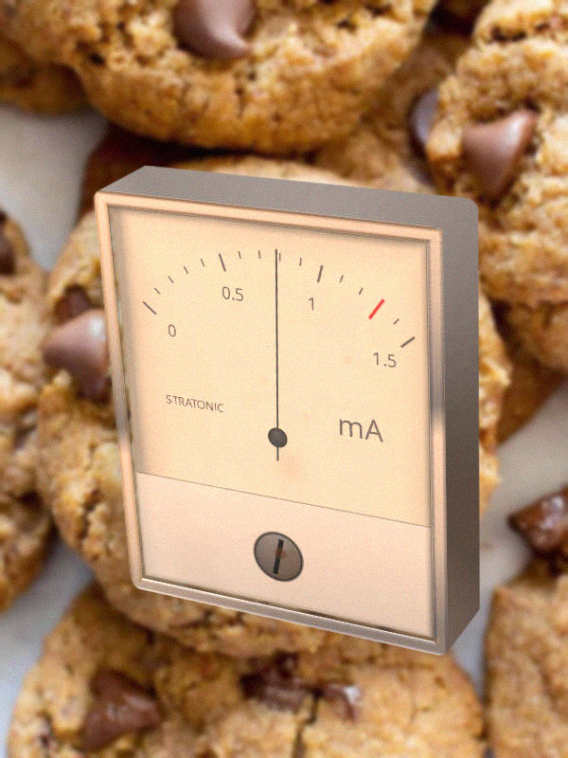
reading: 0.8,mA
